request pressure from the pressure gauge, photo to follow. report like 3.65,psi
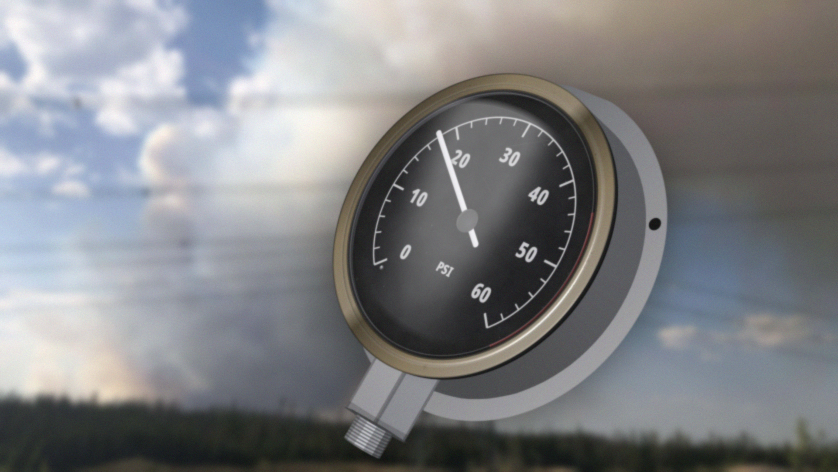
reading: 18,psi
